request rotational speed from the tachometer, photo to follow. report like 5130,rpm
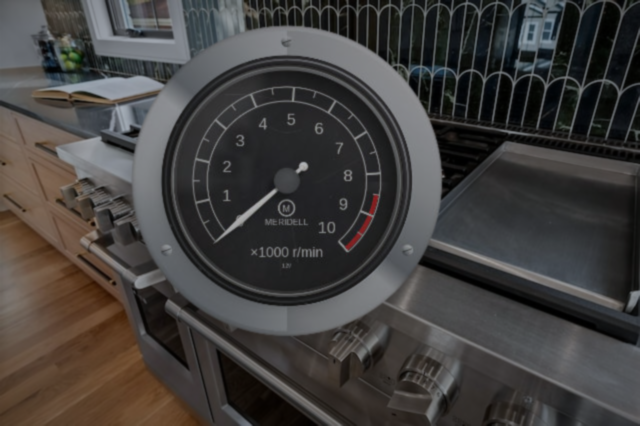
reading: 0,rpm
